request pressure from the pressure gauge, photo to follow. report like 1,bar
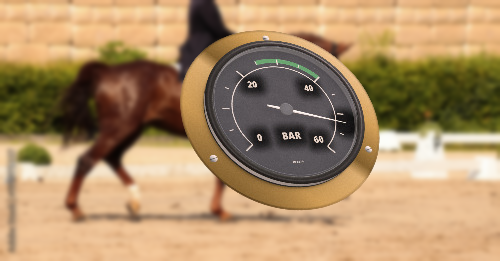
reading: 52.5,bar
